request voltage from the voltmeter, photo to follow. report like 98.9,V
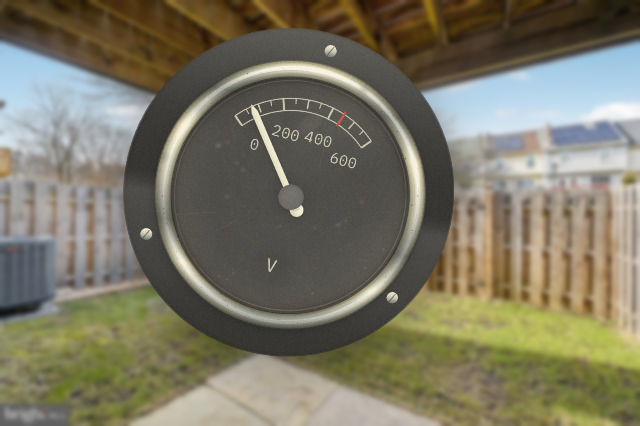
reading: 75,V
